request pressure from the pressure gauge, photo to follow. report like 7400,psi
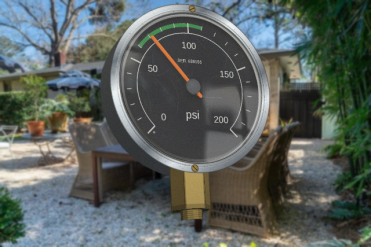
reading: 70,psi
